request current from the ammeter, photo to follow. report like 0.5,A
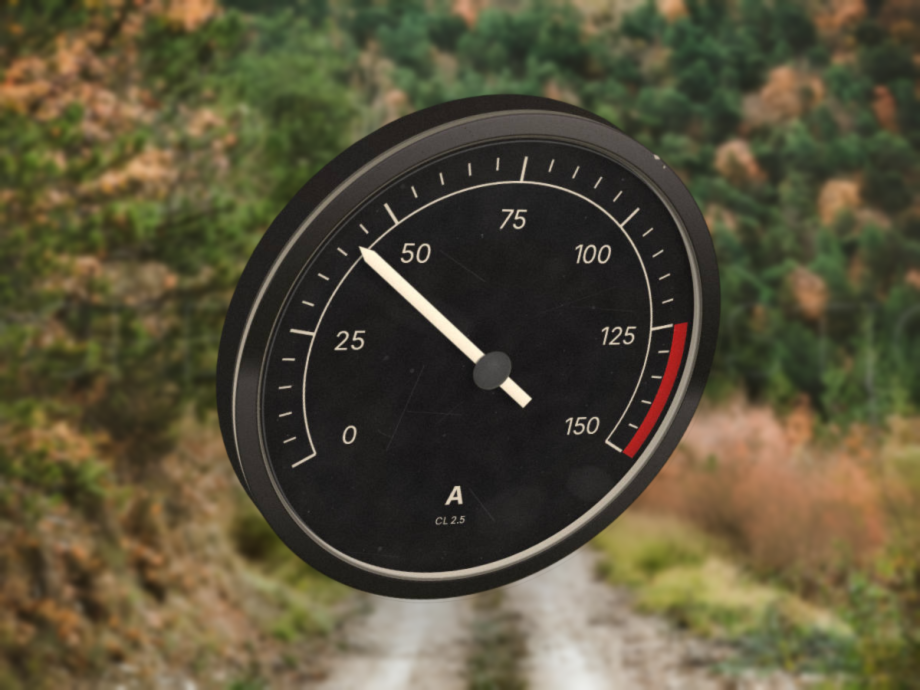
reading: 42.5,A
